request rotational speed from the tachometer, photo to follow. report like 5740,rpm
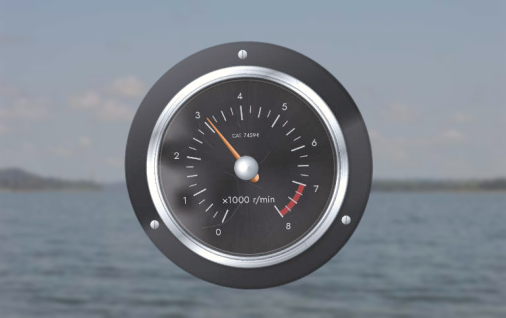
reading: 3125,rpm
